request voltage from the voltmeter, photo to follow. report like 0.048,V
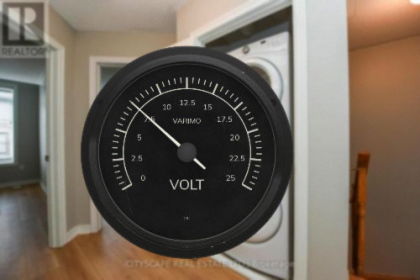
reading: 7.5,V
